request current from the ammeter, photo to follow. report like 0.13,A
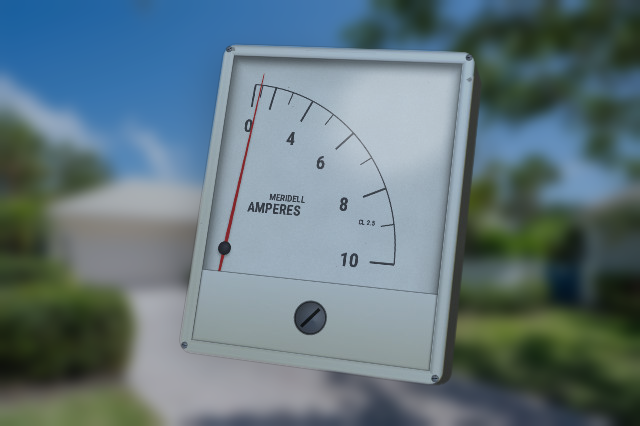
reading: 1,A
